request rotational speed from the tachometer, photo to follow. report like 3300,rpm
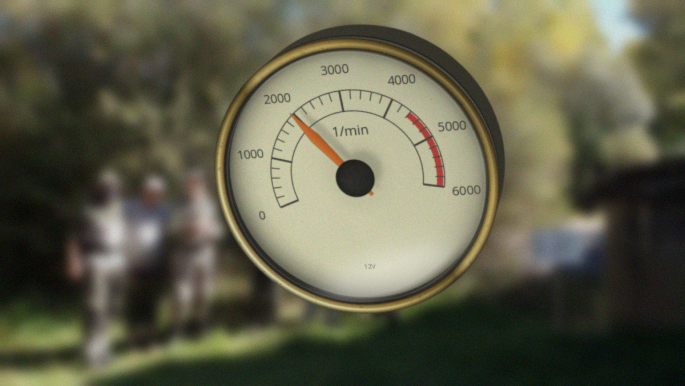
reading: 2000,rpm
